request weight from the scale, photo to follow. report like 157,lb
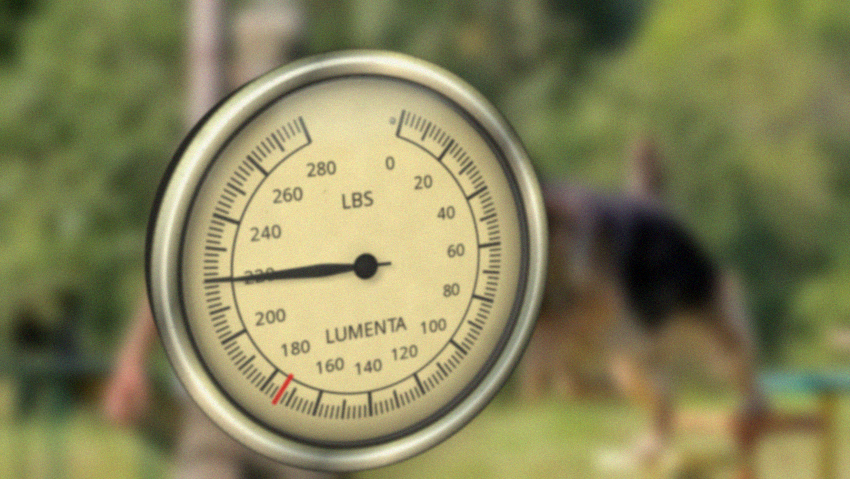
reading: 220,lb
